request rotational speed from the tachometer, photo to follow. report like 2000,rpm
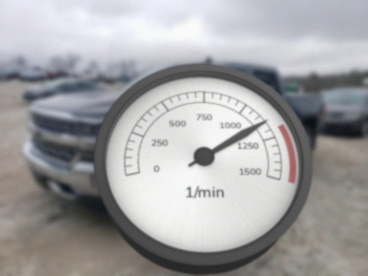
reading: 1150,rpm
